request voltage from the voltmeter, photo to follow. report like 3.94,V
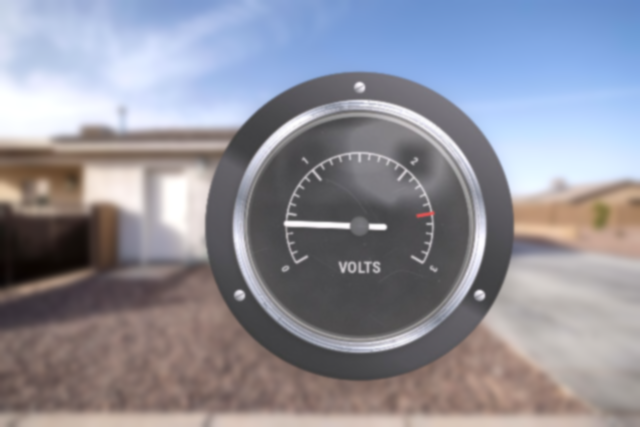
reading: 0.4,V
